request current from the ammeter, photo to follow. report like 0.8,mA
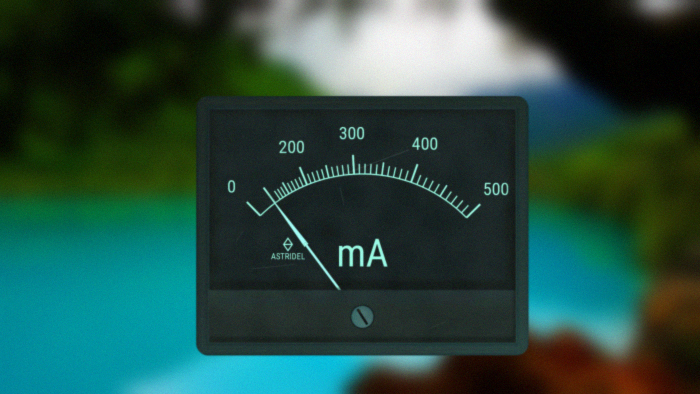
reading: 100,mA
